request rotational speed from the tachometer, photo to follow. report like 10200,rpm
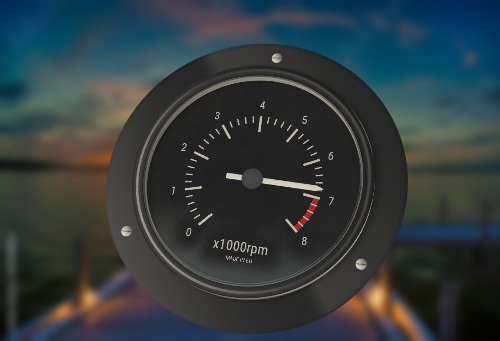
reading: 6800,rpm
